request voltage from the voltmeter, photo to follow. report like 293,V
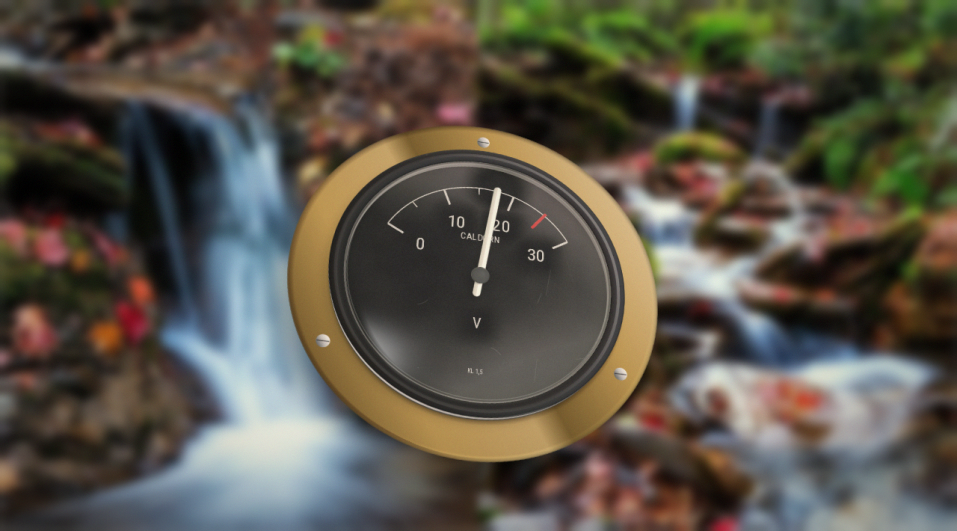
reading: 17.5,V
